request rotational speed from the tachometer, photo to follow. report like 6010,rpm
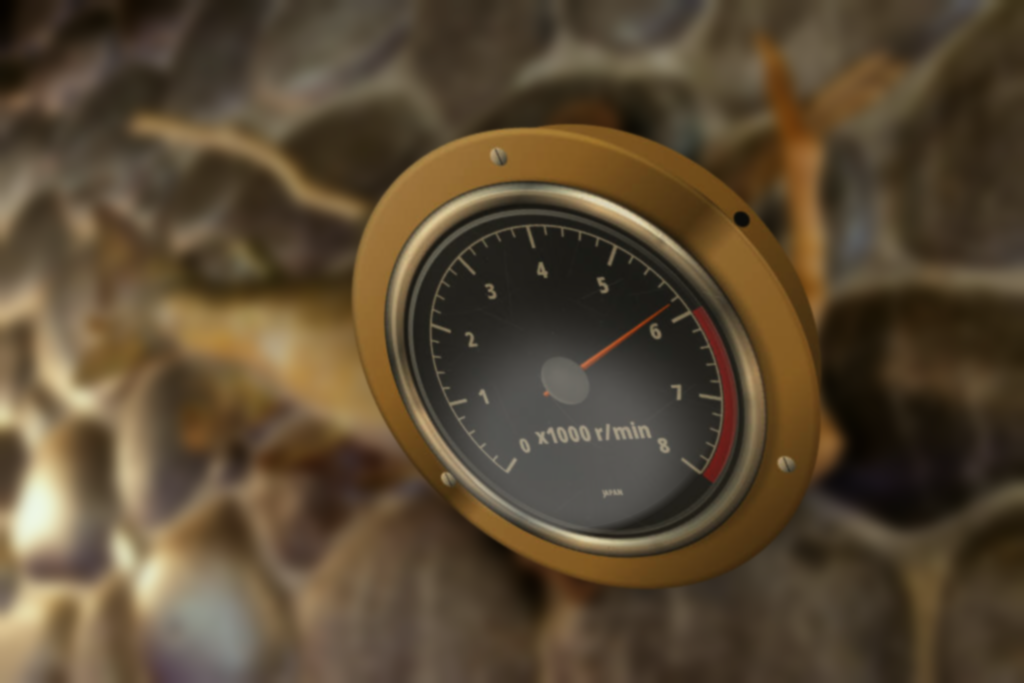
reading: 5800,rpm
